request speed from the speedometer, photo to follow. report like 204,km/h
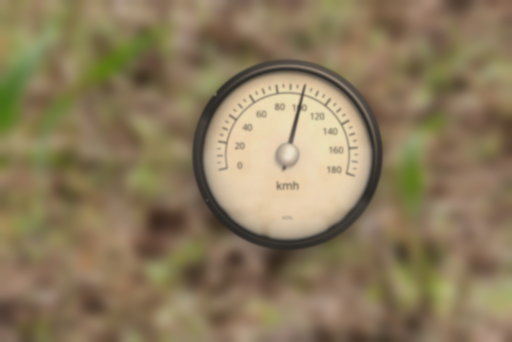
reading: 100,km/h
